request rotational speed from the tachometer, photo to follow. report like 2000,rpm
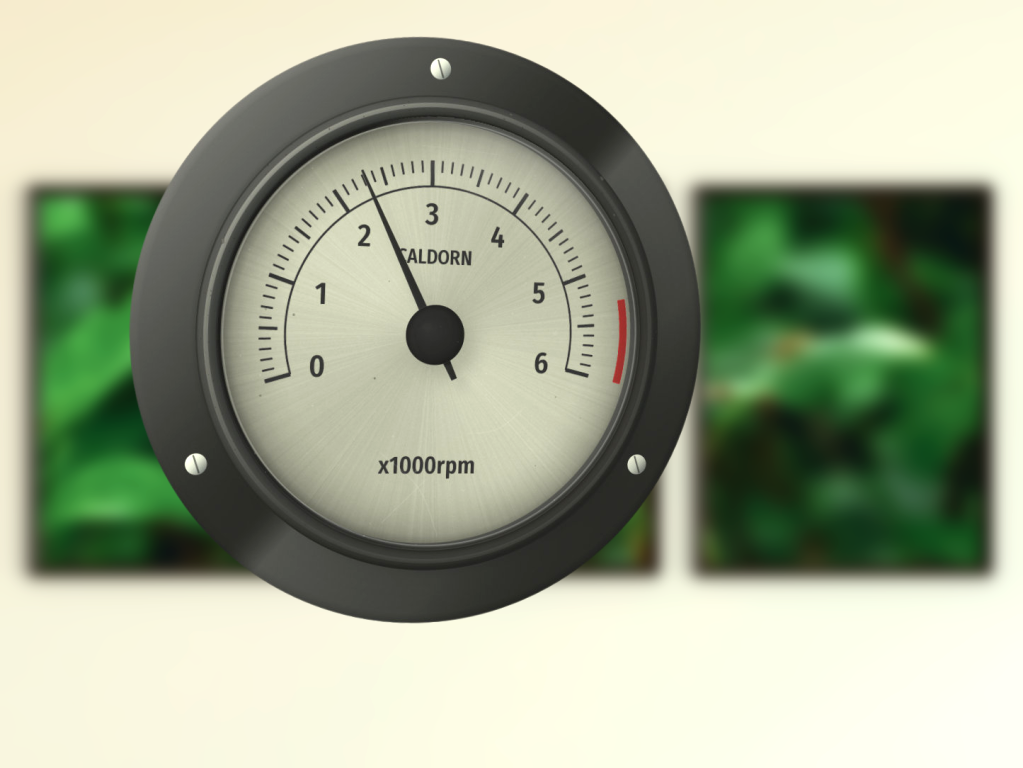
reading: 2300,rpm
